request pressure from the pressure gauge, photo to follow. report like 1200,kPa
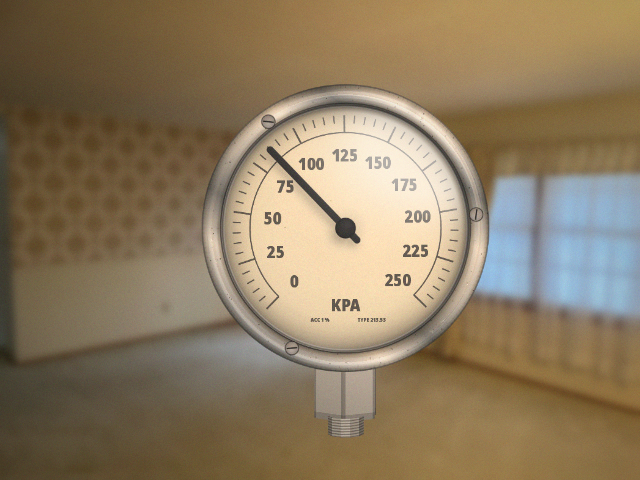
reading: 85,kPa
